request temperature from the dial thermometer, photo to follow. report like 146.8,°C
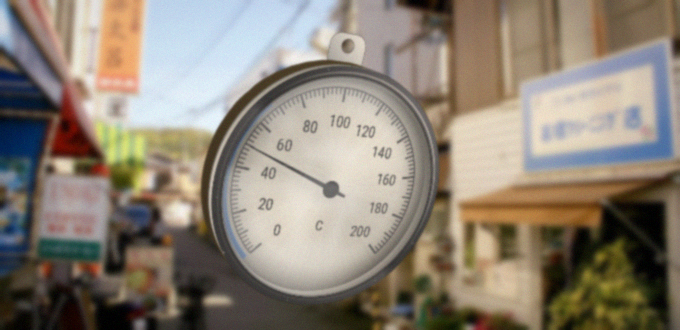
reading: 50,°C
